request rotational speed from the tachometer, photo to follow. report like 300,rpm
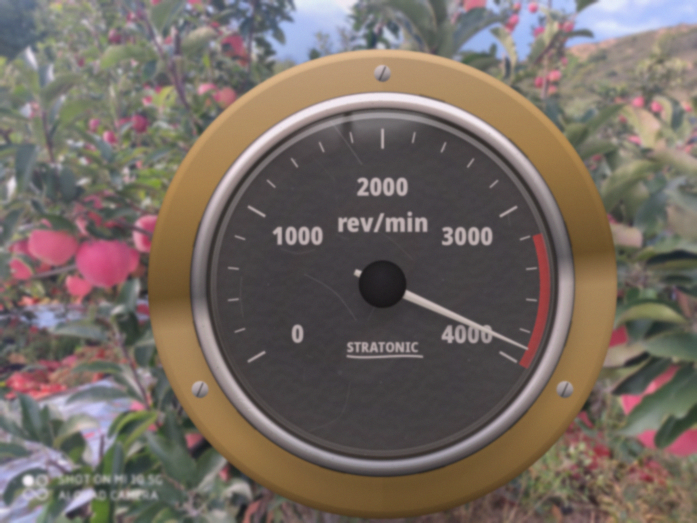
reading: 3900,rpm
